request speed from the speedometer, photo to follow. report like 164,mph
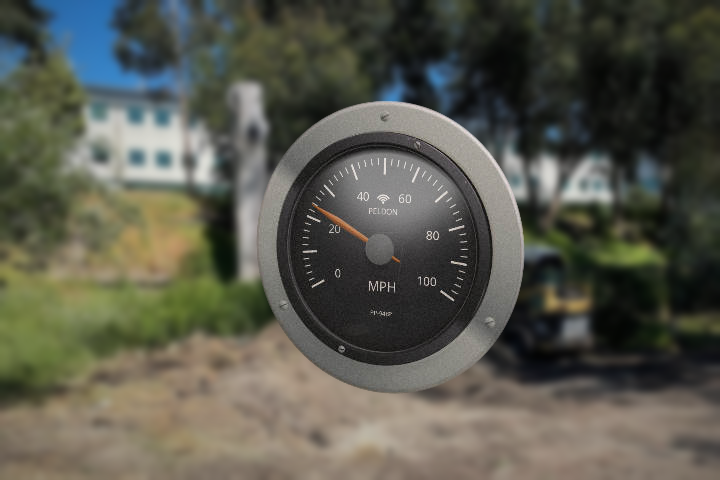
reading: 24,mph
